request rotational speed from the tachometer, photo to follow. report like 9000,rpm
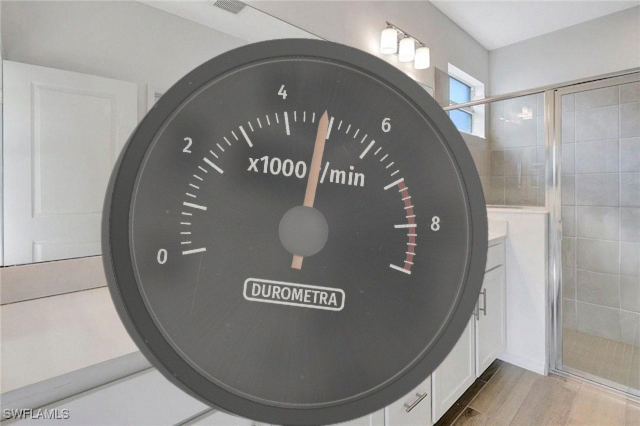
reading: 4800,rpm
